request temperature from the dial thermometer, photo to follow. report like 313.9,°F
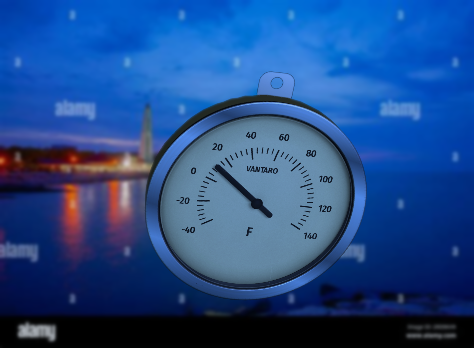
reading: 12,°F
